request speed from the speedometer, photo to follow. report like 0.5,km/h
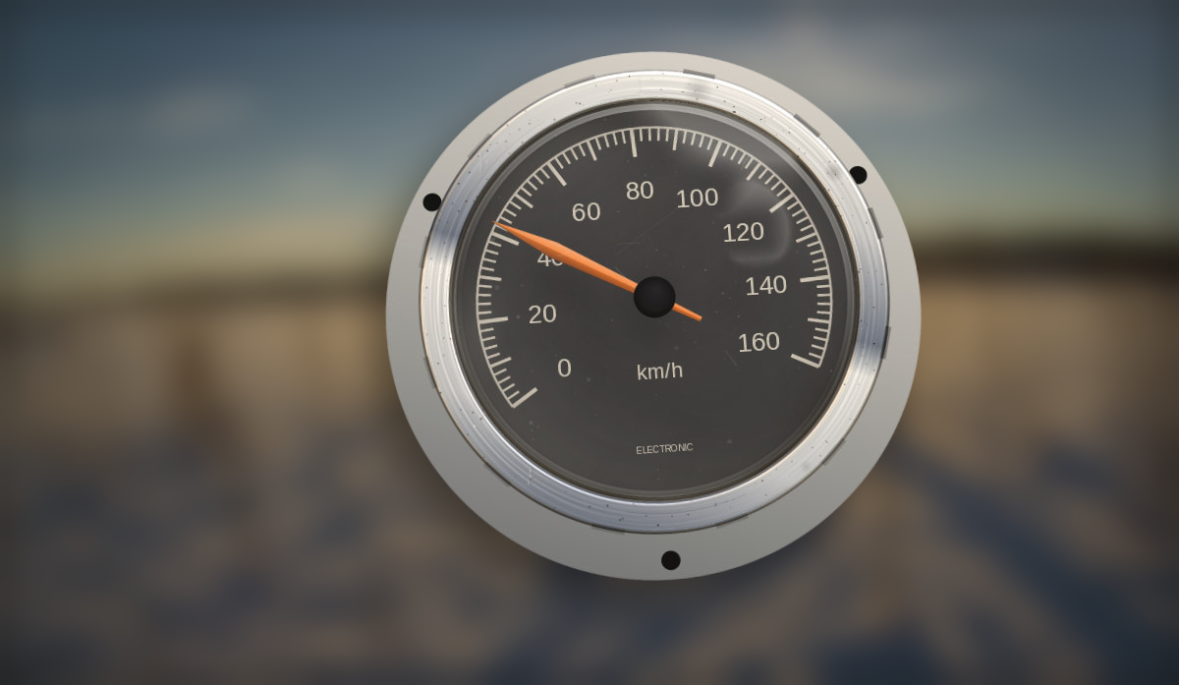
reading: 42,km/h
